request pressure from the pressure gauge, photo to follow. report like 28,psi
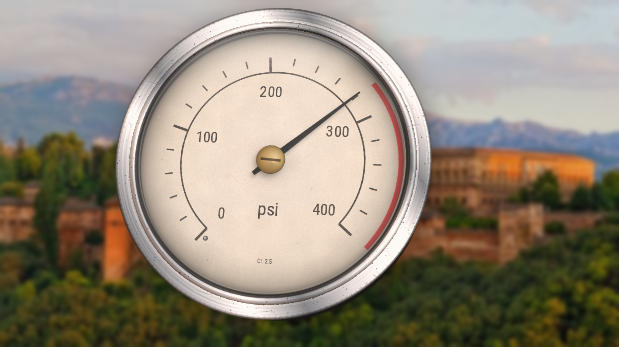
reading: 280,psi
